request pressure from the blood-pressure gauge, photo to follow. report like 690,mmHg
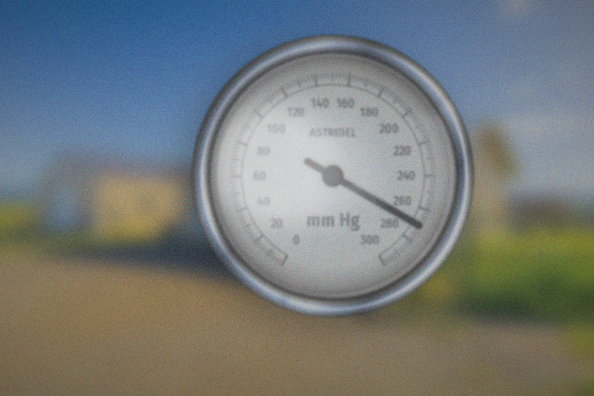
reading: 270,mmHg
